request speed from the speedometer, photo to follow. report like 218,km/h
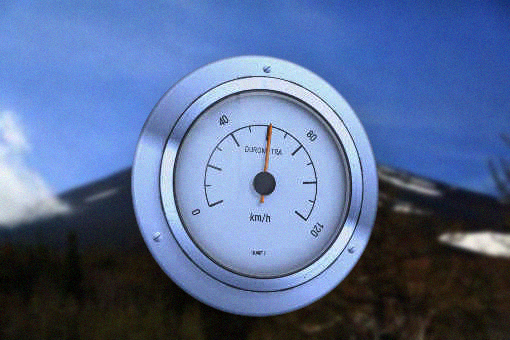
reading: 60,km/h
